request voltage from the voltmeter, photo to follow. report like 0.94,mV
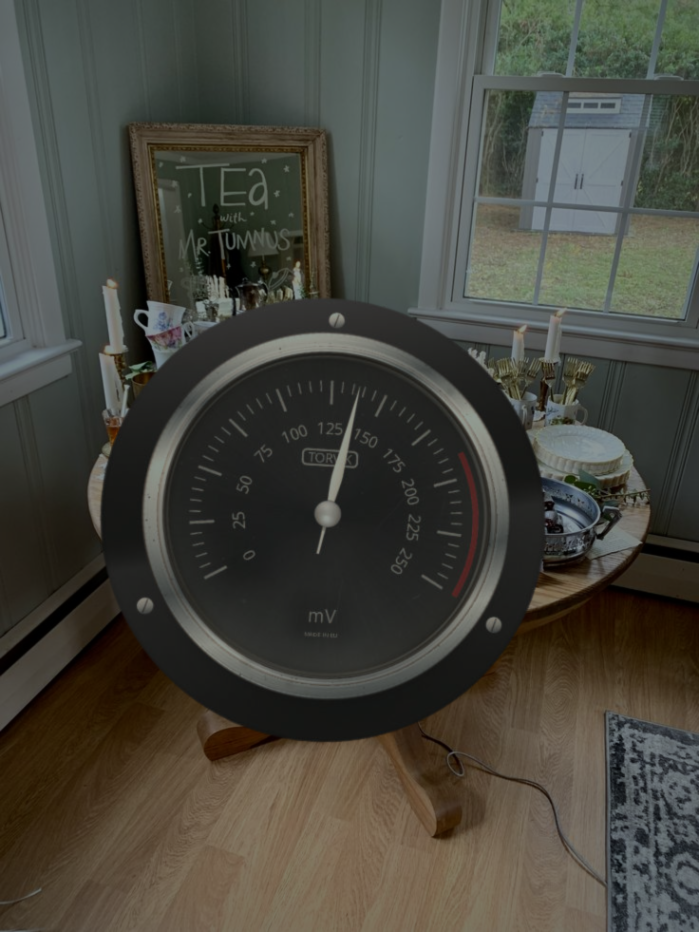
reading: 137.5,mV
